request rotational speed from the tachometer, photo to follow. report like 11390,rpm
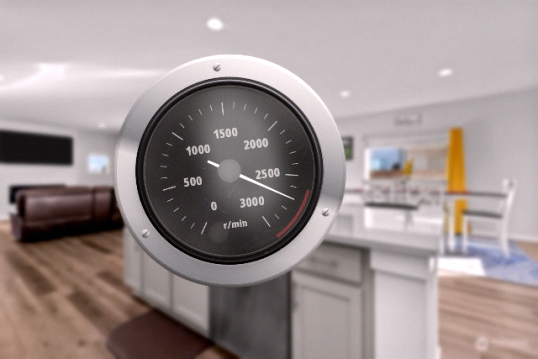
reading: 2700,rpm
